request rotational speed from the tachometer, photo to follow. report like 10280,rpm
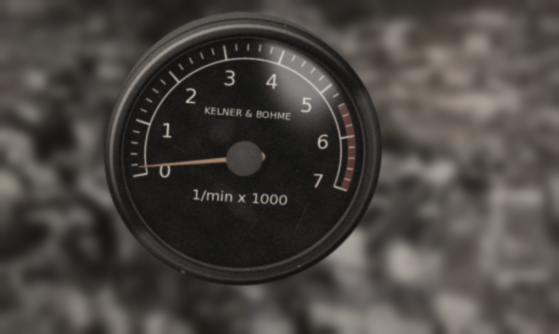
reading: 200,rpm
